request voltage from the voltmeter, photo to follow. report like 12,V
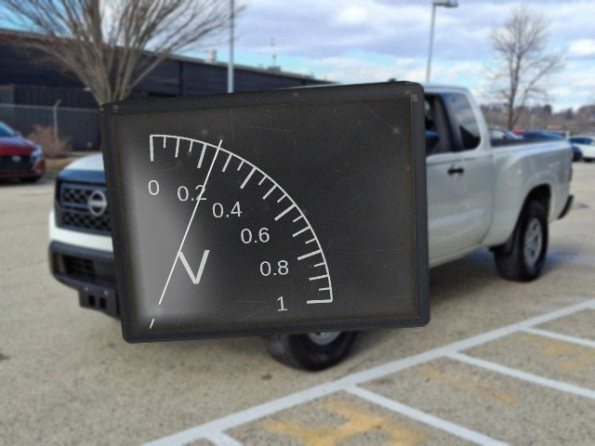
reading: 0.25,V
